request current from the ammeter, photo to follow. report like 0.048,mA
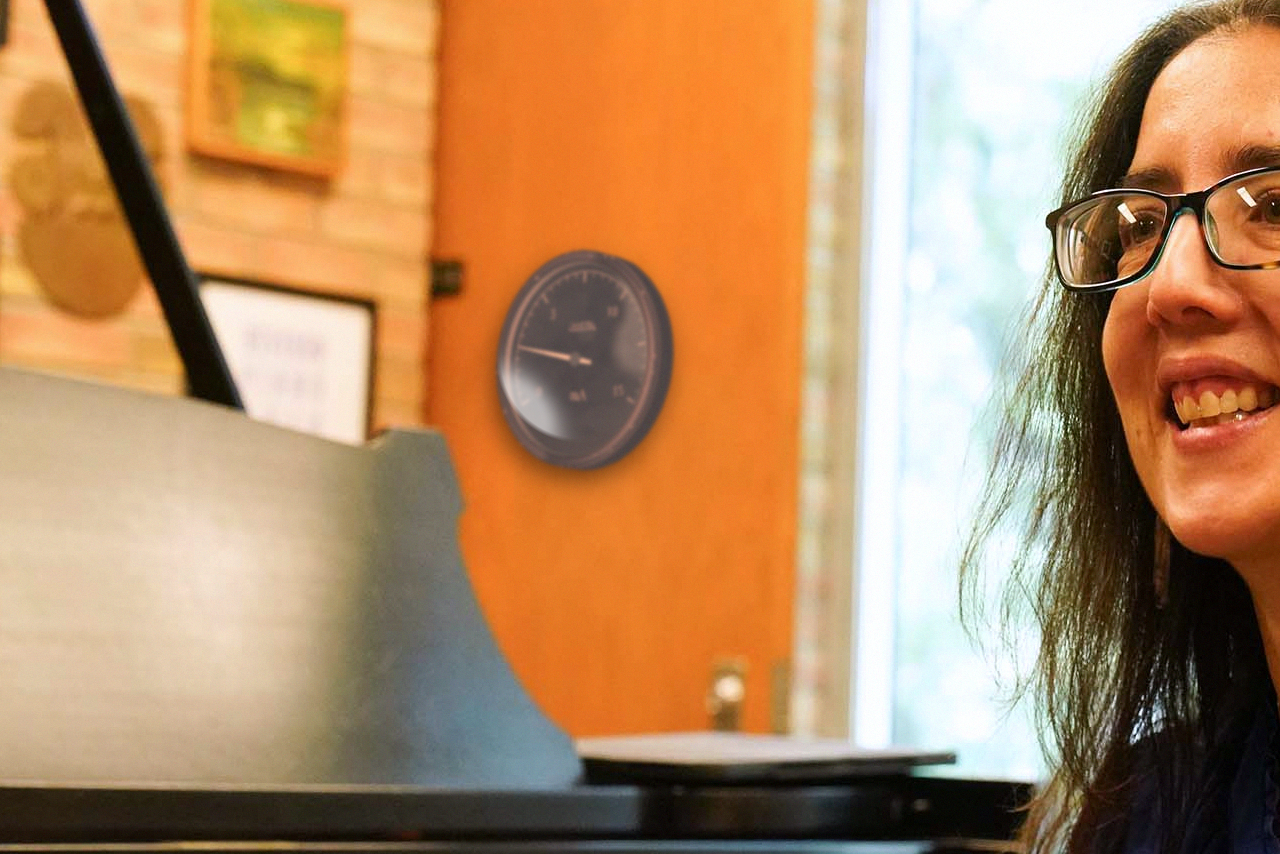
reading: 2.5,mA
